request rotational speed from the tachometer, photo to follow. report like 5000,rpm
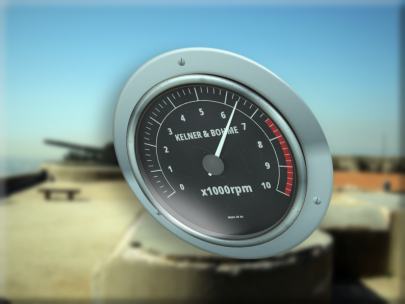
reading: 6400,rpm
